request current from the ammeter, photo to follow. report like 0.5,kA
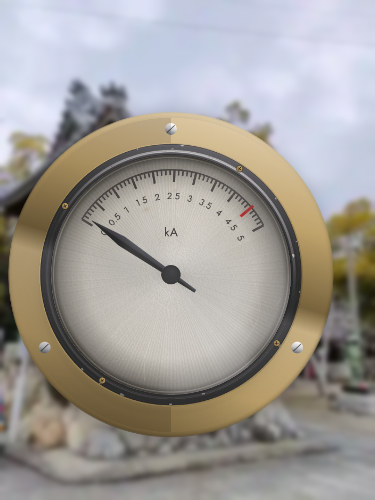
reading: 0.1,kA
